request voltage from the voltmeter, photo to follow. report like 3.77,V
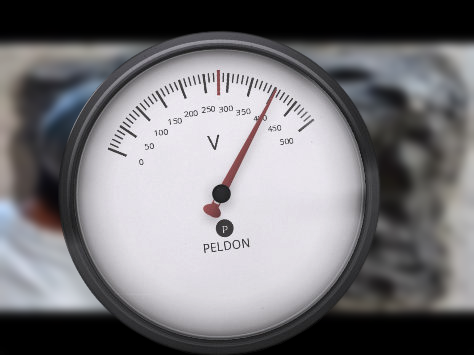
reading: 400,V
